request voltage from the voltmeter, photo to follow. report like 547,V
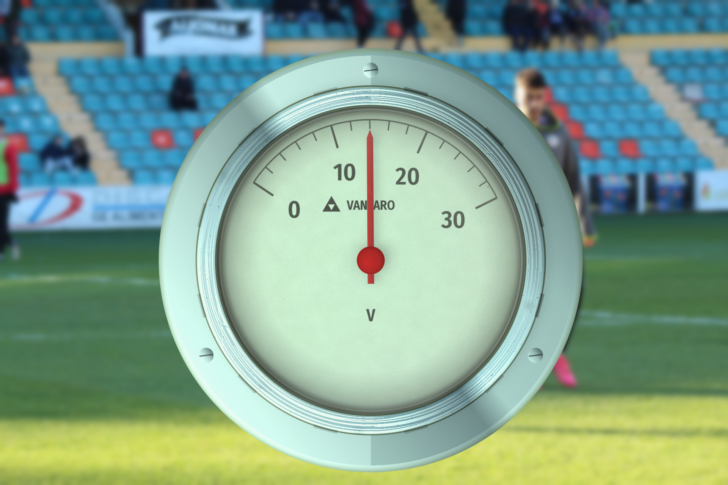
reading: 14,V
